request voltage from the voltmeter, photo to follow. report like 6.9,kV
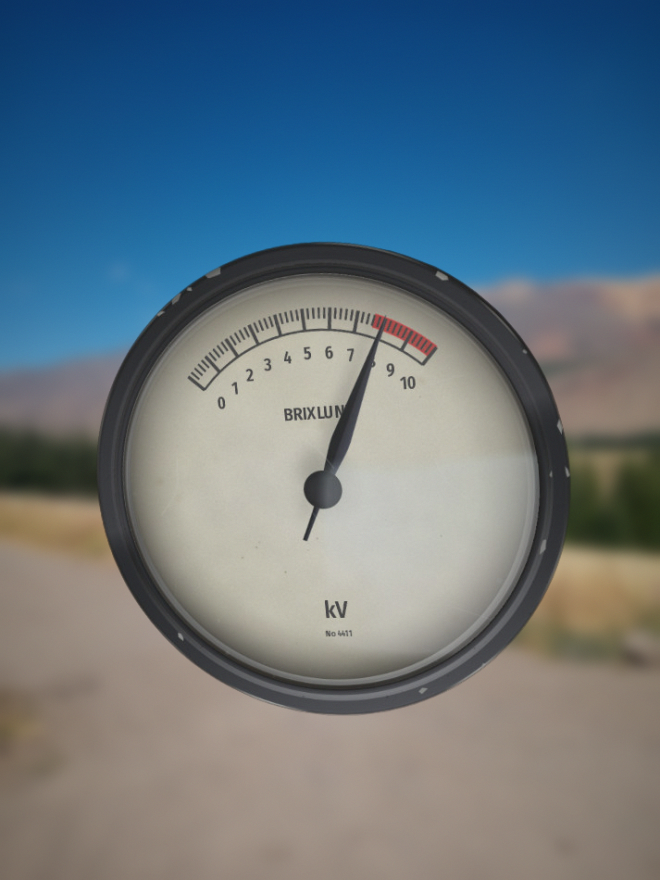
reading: 8,kV
